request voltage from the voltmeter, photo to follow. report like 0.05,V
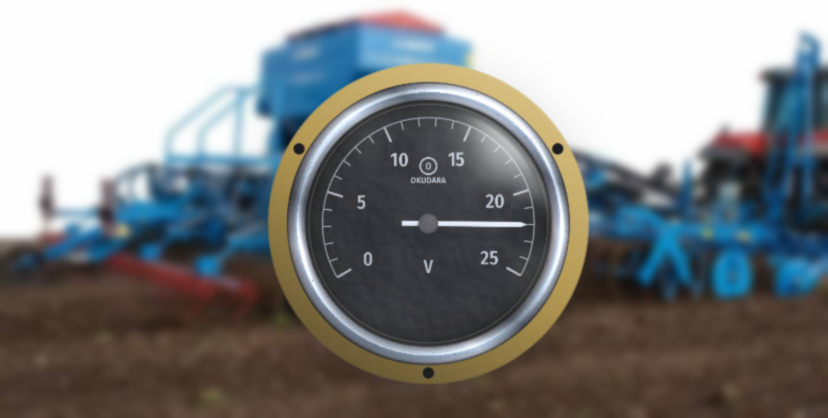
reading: 22,V
